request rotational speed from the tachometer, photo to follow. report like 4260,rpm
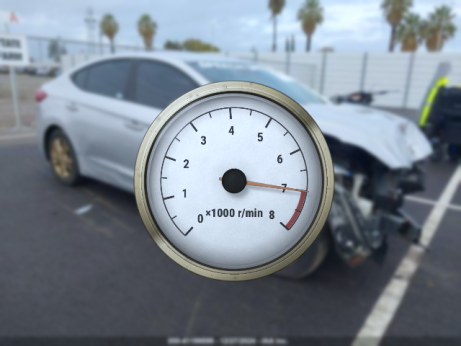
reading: 7000,rpm
